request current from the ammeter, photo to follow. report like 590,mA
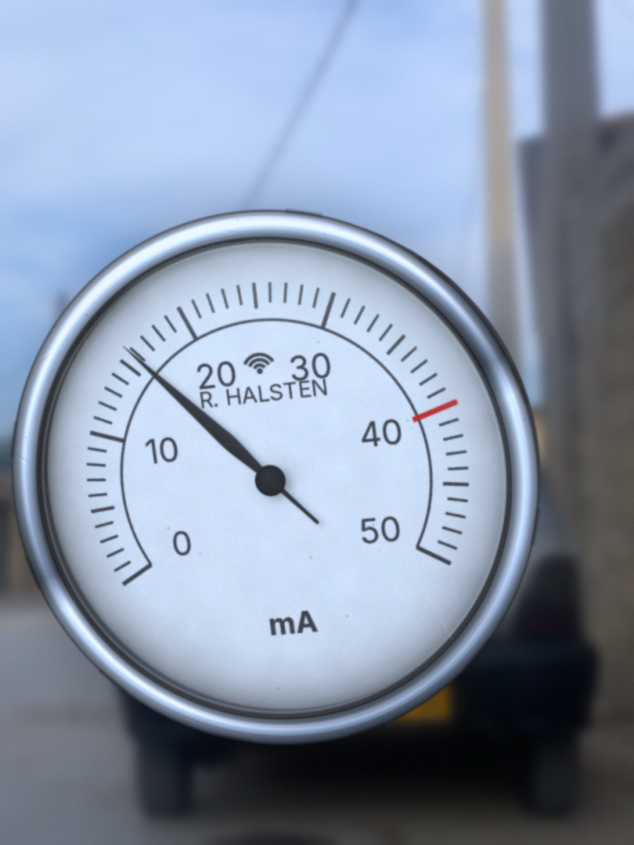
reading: 16,mA
